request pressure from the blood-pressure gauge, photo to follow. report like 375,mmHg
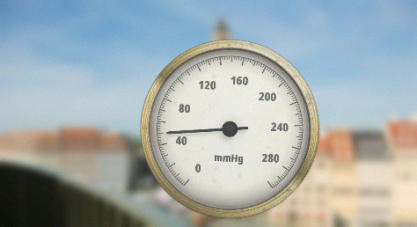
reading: 50,mmHg
